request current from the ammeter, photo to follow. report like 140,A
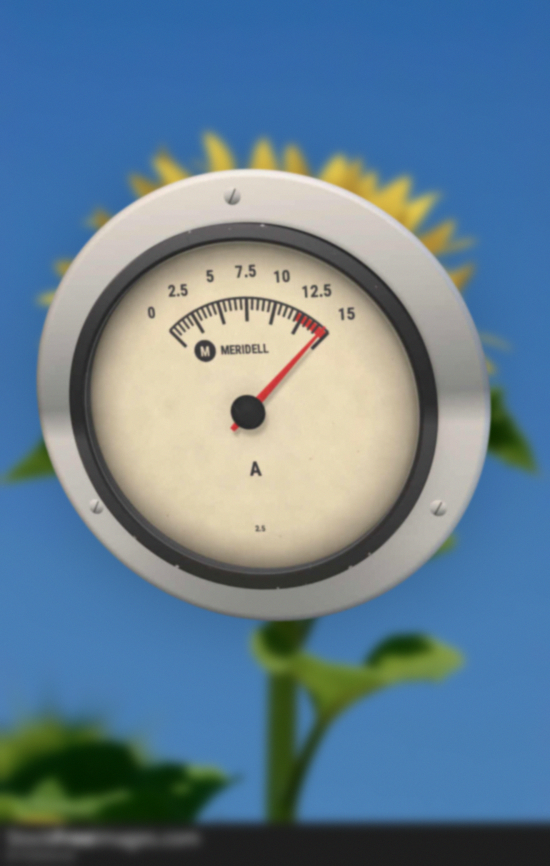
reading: 14.5,A
